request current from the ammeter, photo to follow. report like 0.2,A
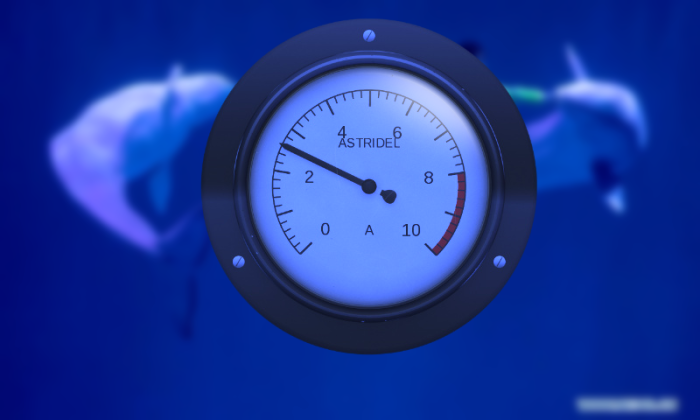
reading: 2.6,A
